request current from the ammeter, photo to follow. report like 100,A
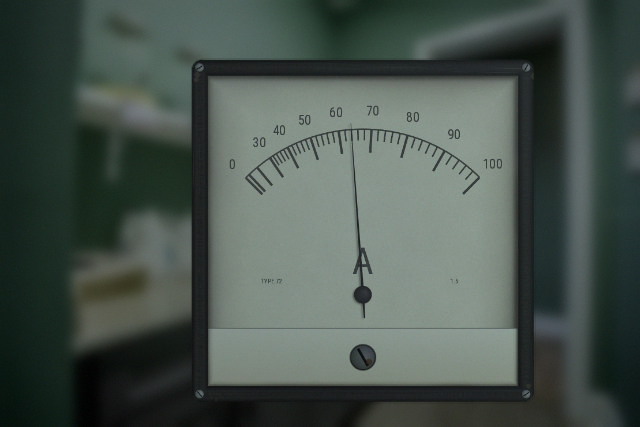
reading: 64,A
